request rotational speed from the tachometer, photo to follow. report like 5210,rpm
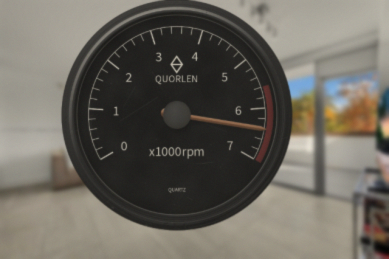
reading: 6400,rpm
